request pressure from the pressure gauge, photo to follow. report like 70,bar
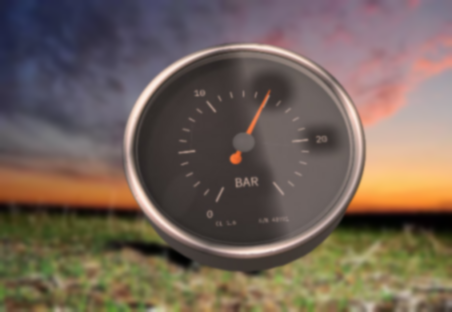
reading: 15,bar
